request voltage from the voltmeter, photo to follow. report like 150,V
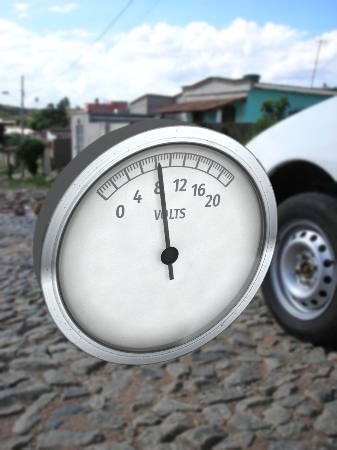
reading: 8,V
